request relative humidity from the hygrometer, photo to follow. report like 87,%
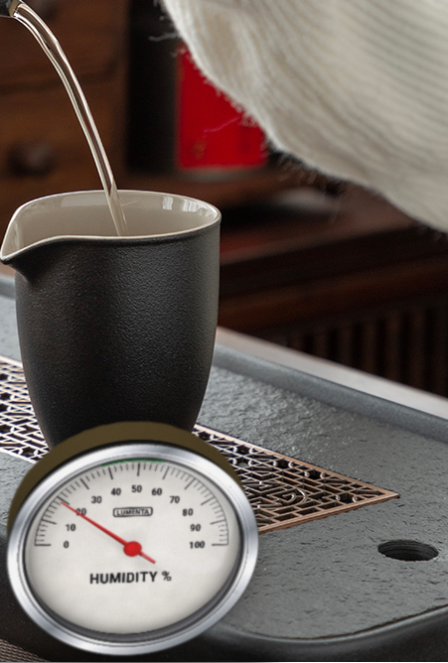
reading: 20,%
